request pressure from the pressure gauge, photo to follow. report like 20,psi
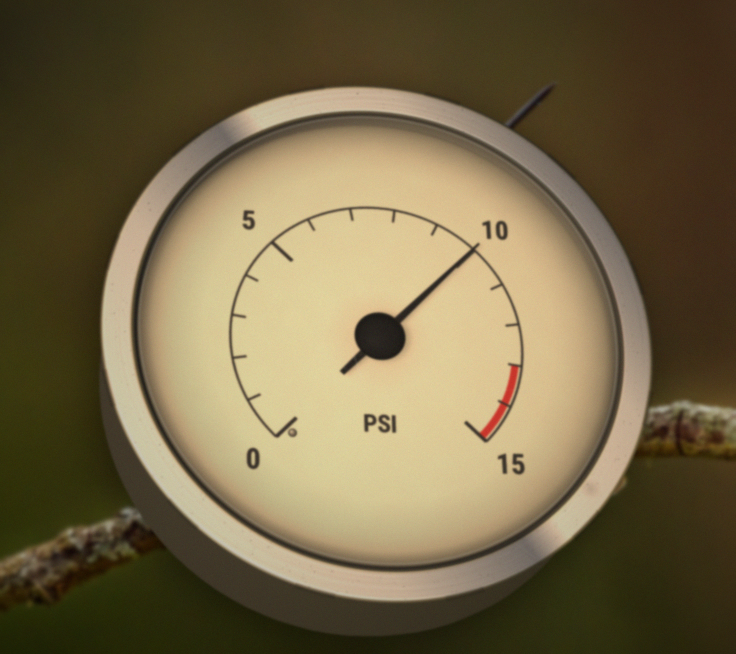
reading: 10,psi
